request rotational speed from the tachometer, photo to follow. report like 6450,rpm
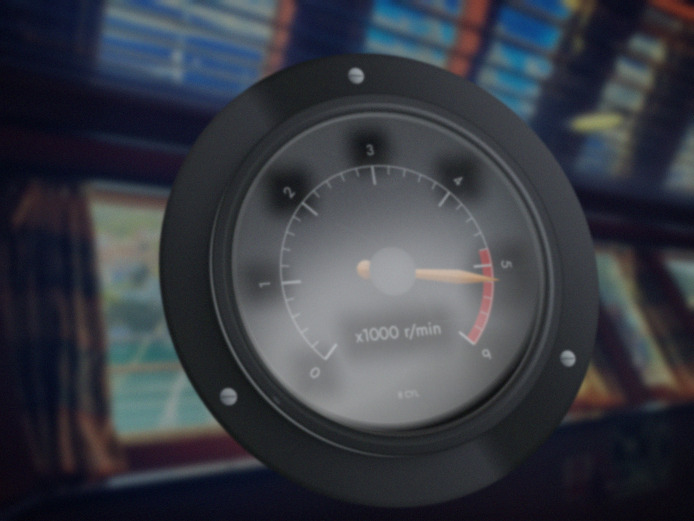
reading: 5200,rpm
